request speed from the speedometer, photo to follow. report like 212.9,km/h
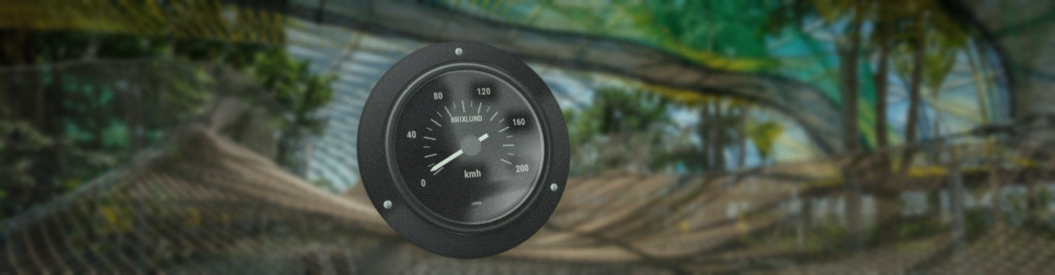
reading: 5,km/h
